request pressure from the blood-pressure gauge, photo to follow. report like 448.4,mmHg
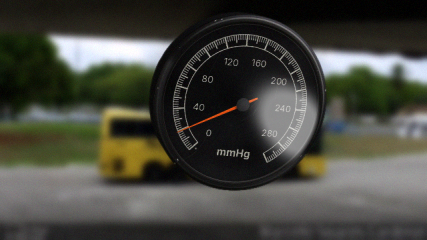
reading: 20,mmHg
